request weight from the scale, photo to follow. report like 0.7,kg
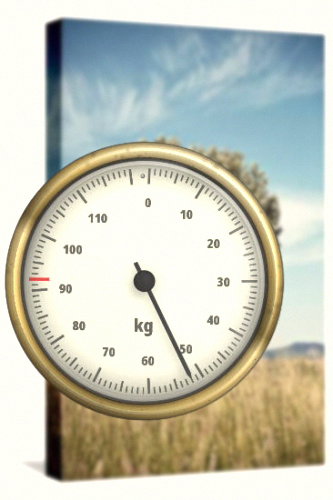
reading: 52,kg
